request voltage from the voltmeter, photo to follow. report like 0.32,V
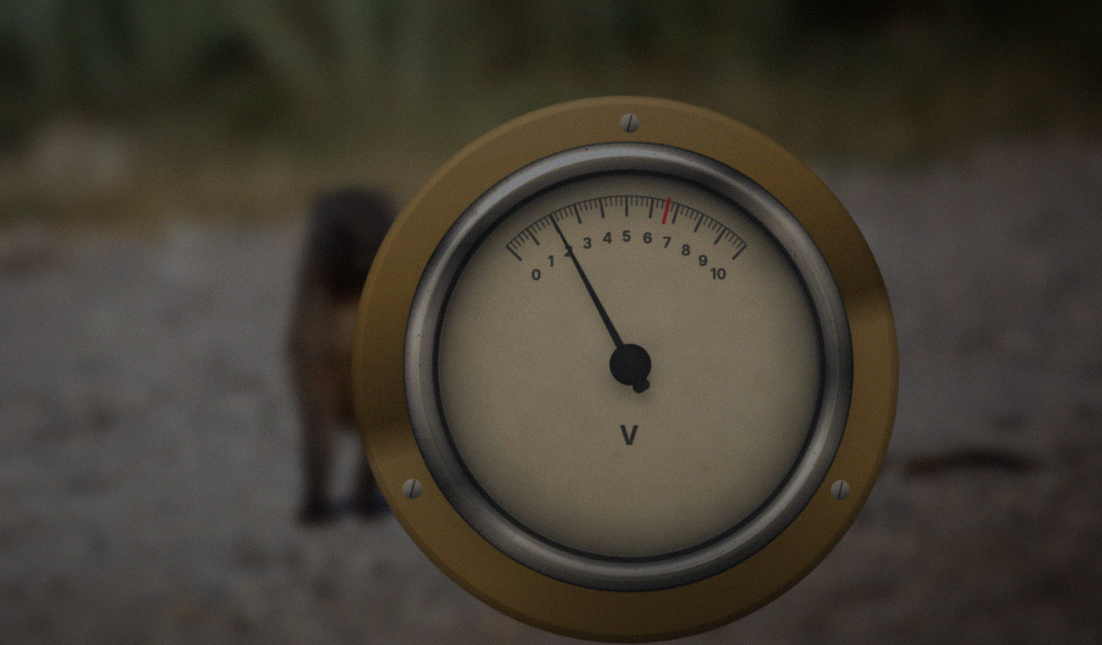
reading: 2,V
